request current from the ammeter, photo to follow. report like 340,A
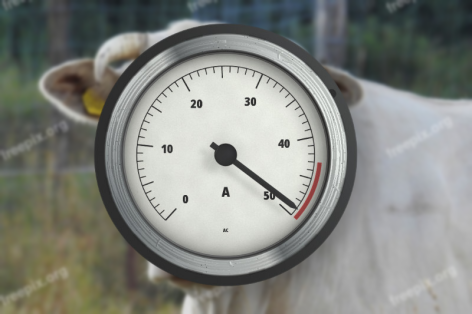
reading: 49,A
